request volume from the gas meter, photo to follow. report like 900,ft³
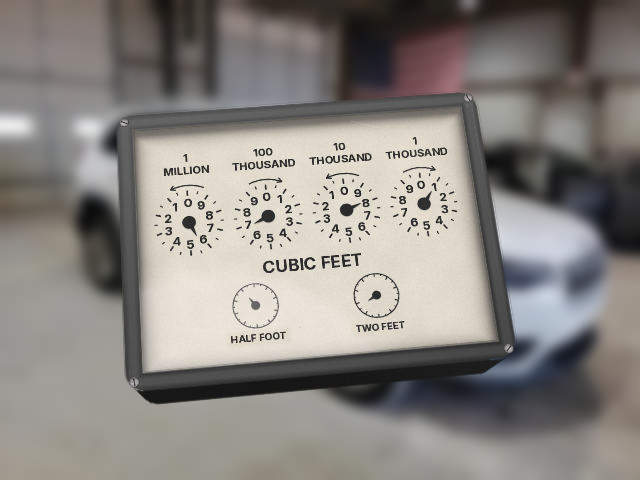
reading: 568100,ft³
